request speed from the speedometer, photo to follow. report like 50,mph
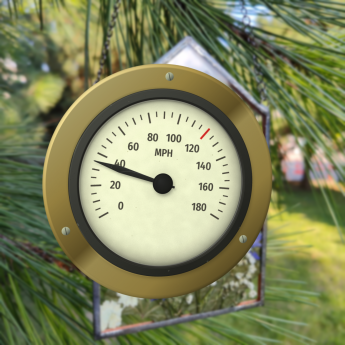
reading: 35,mph
